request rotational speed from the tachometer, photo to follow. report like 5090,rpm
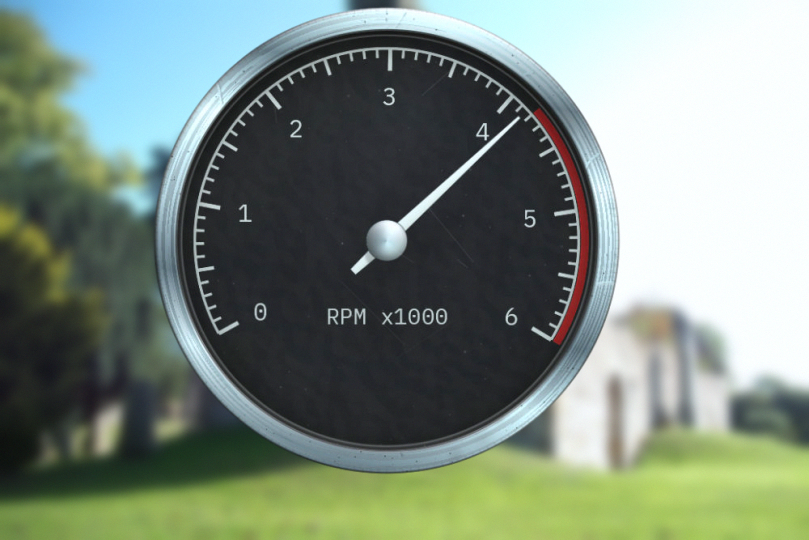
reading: 4150,rpm
